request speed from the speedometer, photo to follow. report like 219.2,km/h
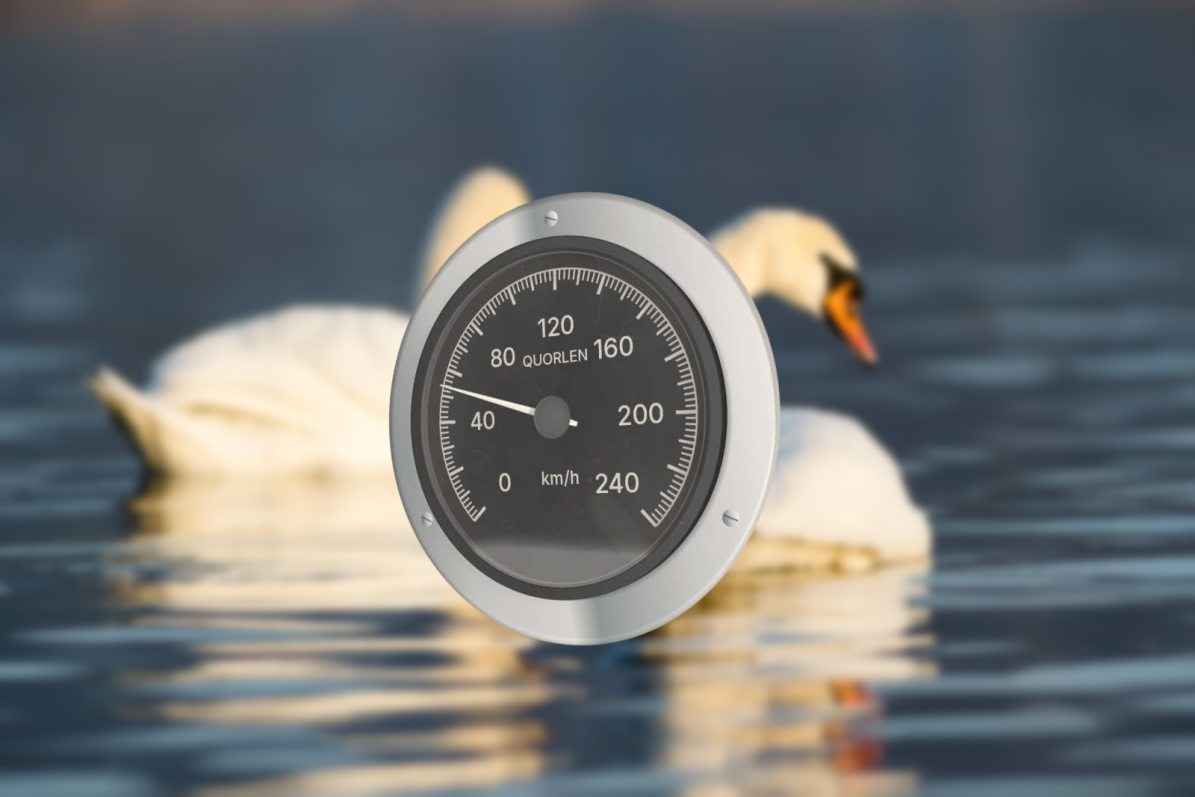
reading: 54,km/h
